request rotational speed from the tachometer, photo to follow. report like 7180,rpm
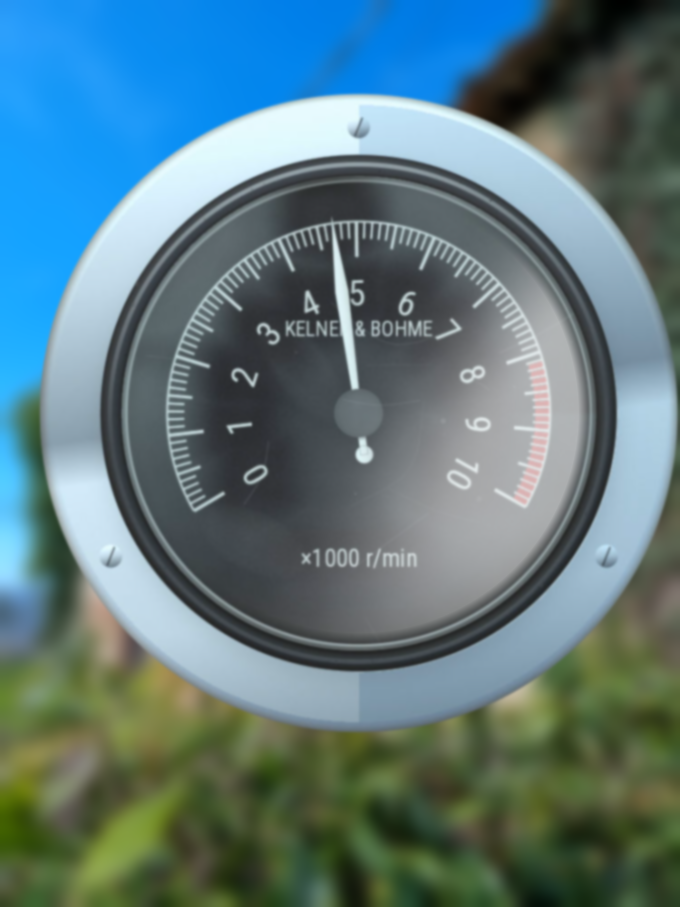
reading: 4700,rpm
